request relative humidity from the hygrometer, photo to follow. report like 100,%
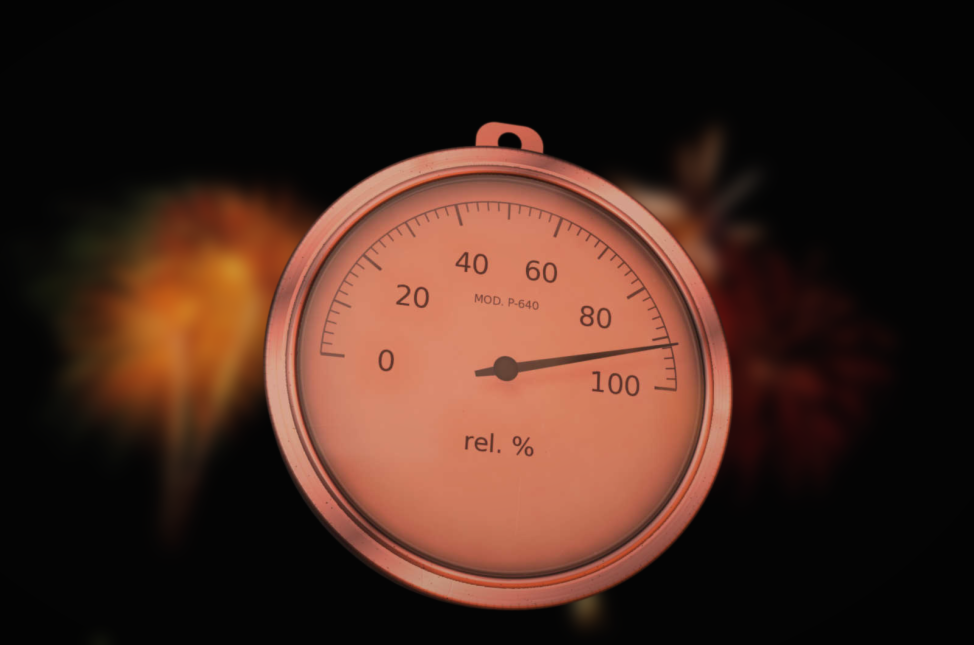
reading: 92,%
